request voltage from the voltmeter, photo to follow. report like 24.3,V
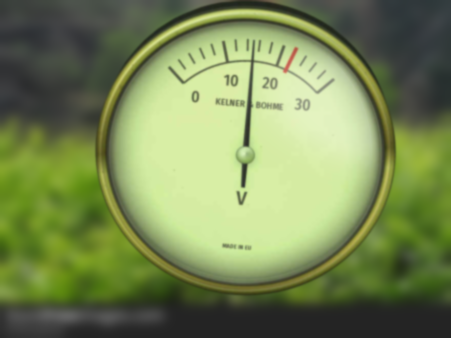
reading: 15,V
